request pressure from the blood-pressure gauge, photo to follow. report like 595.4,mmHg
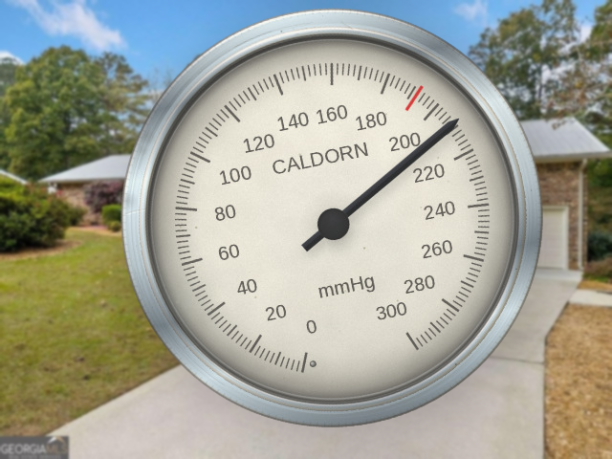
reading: 208,mmHg
